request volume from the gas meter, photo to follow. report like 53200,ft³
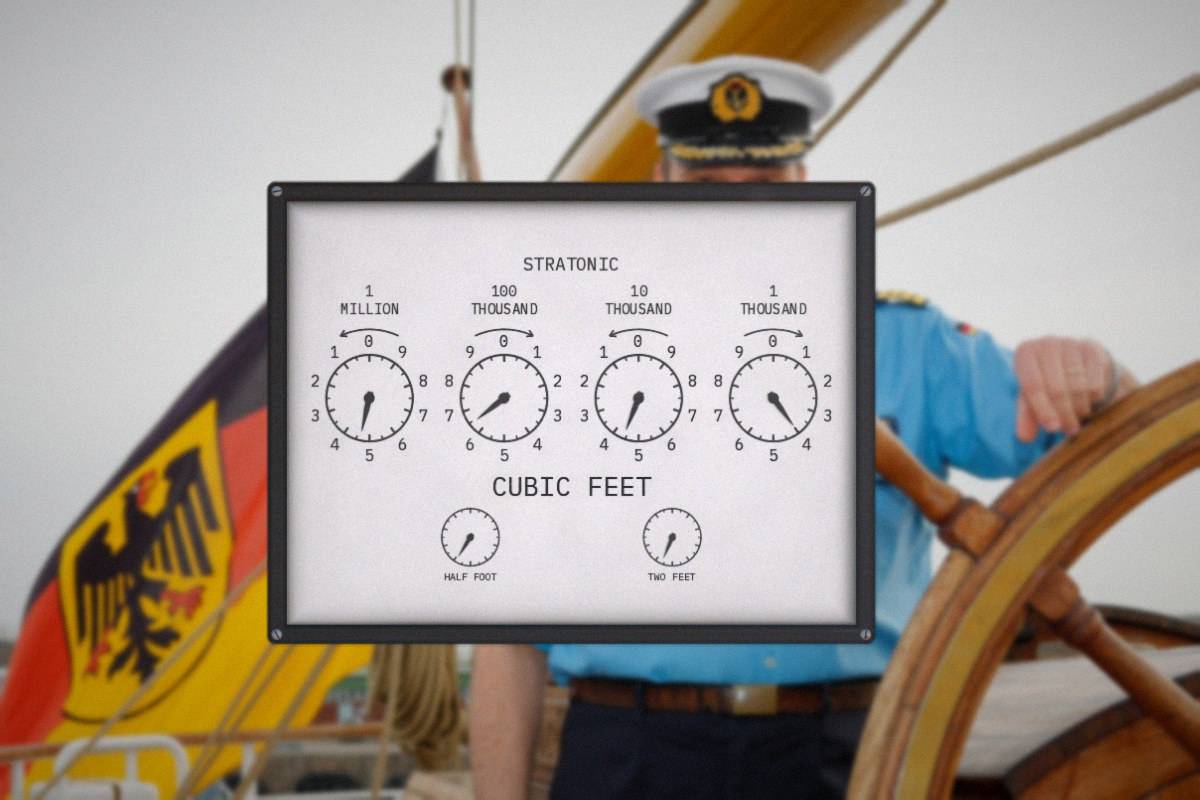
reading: 464400,ft³
